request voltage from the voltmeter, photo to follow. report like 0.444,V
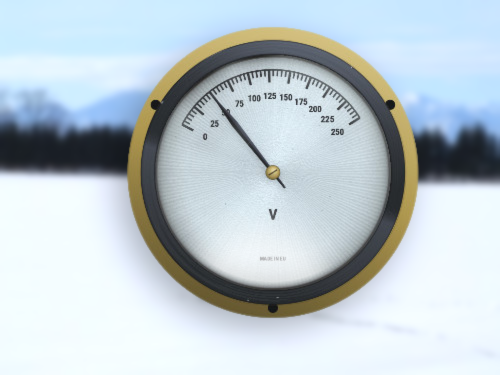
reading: 50,V
